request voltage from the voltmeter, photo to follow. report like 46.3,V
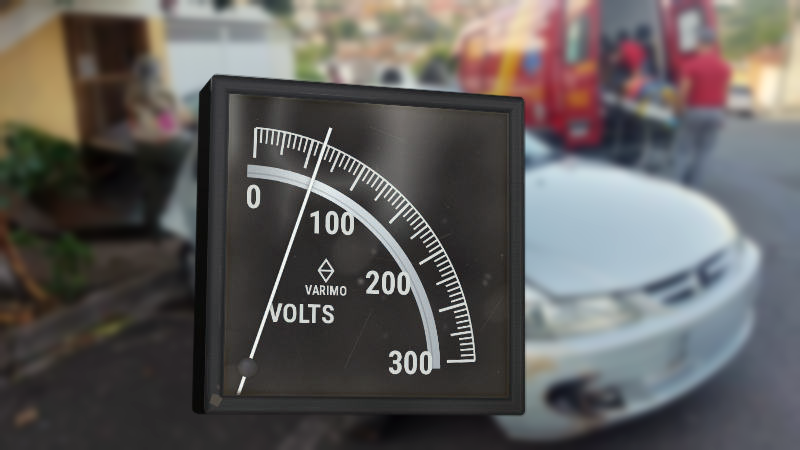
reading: 60,V
